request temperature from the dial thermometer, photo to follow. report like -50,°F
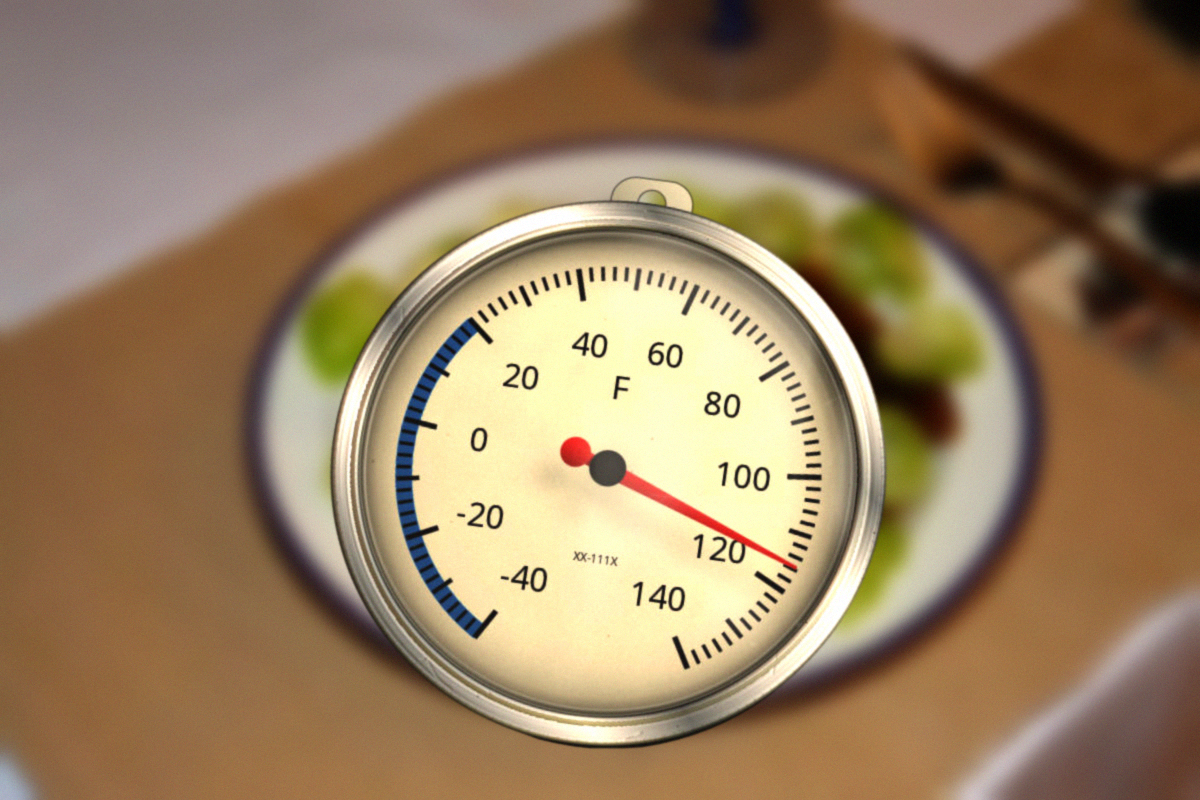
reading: 116,°F
